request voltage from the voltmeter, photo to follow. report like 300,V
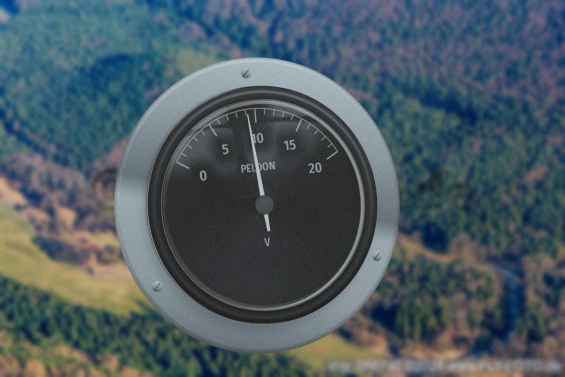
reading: 9,V
